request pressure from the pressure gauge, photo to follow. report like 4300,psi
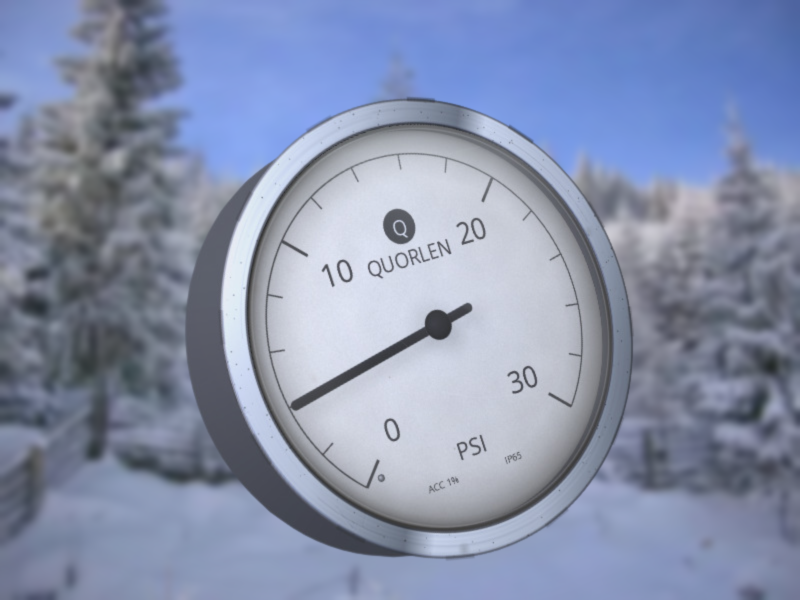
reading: 4,psi
